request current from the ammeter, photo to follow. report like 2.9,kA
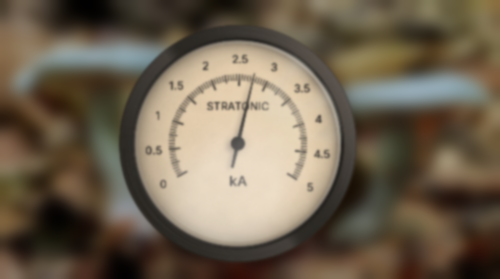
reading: 2.75,kA
